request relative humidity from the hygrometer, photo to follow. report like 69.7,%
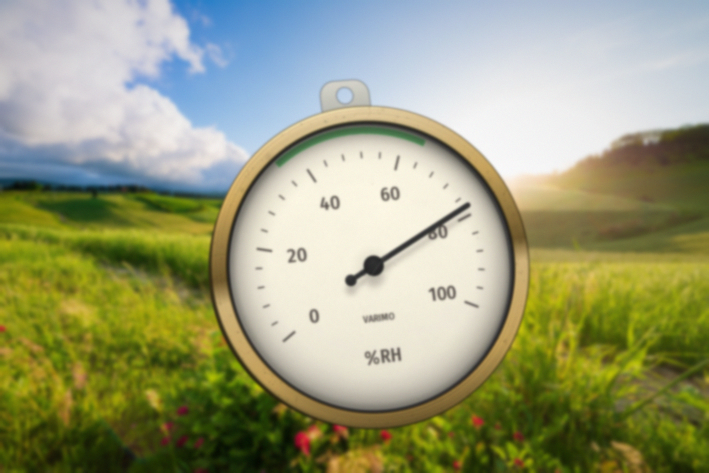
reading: 78,%
